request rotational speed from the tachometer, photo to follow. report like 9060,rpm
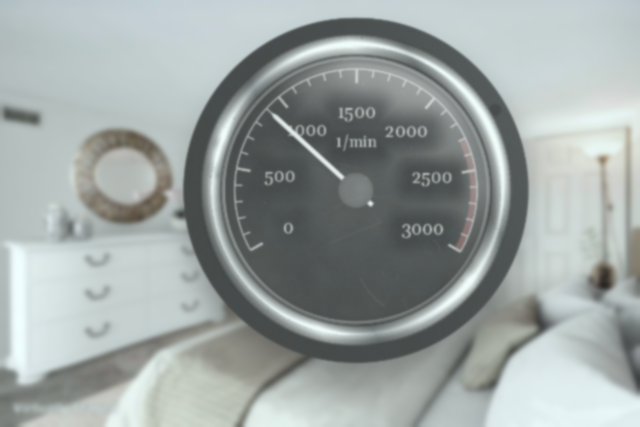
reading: 900,rpm
